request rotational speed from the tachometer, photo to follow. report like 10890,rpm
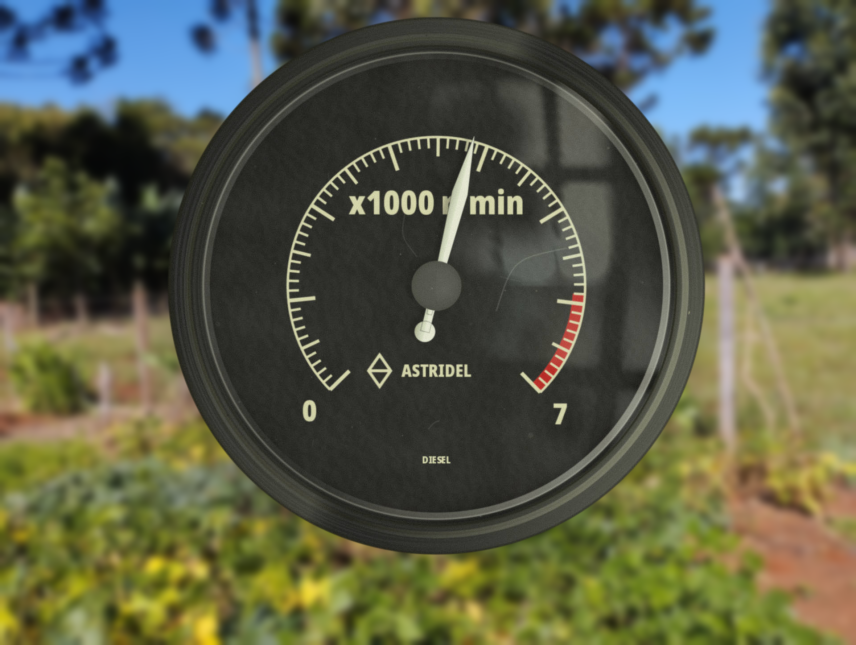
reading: 3850,rpm
